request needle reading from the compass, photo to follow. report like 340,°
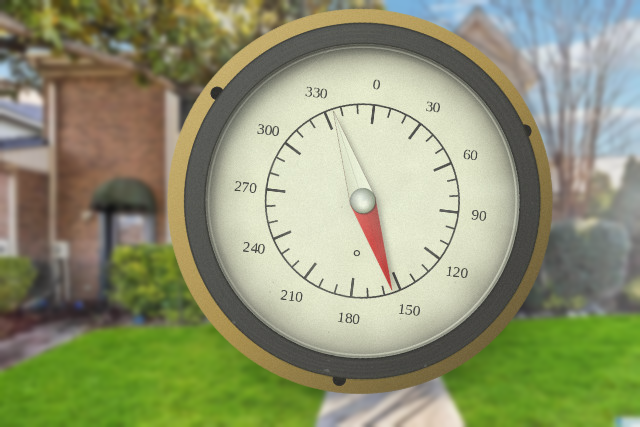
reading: 155,°
